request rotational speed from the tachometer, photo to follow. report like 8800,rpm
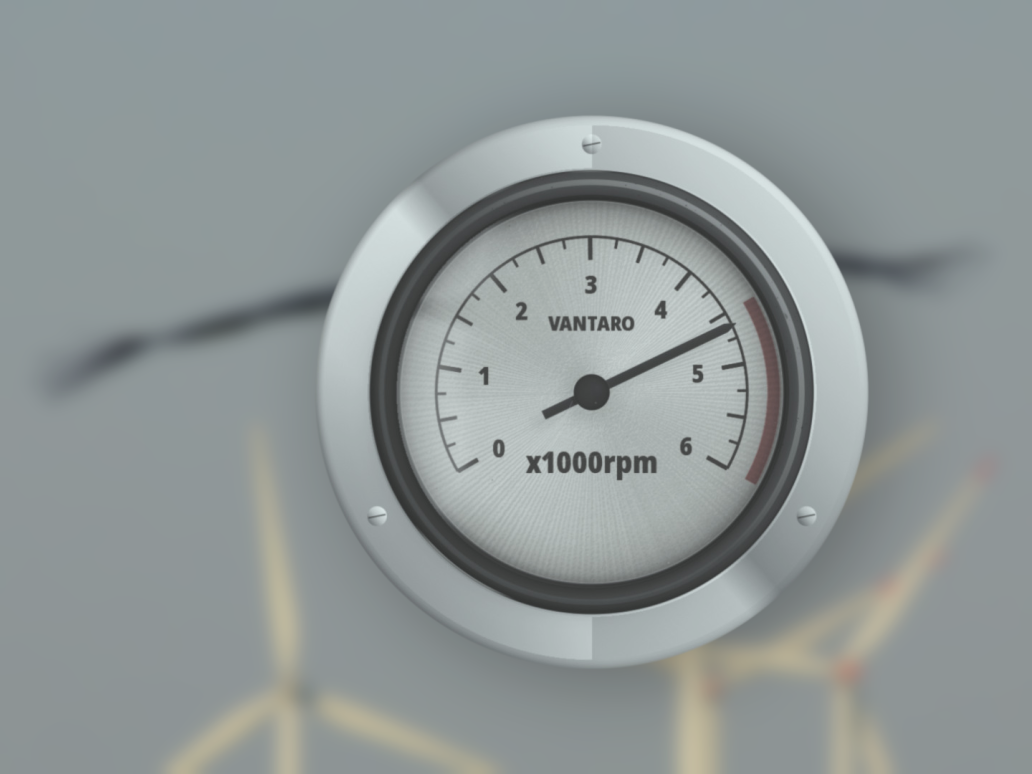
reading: 4625,rpm
